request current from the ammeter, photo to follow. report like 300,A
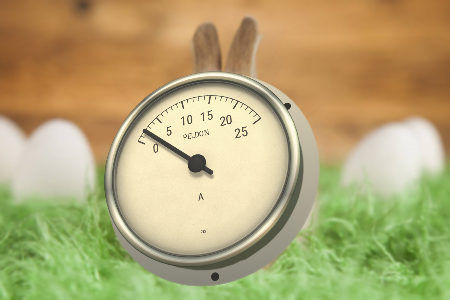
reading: 2,A
